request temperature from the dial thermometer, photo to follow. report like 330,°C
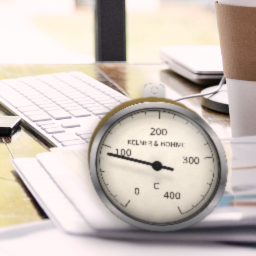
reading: 90,°C
